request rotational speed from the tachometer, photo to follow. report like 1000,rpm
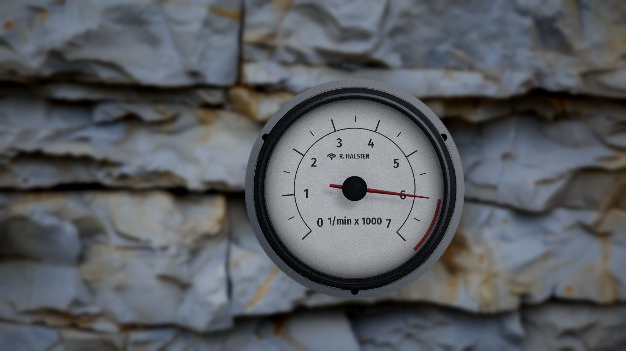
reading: 6000,rpm
